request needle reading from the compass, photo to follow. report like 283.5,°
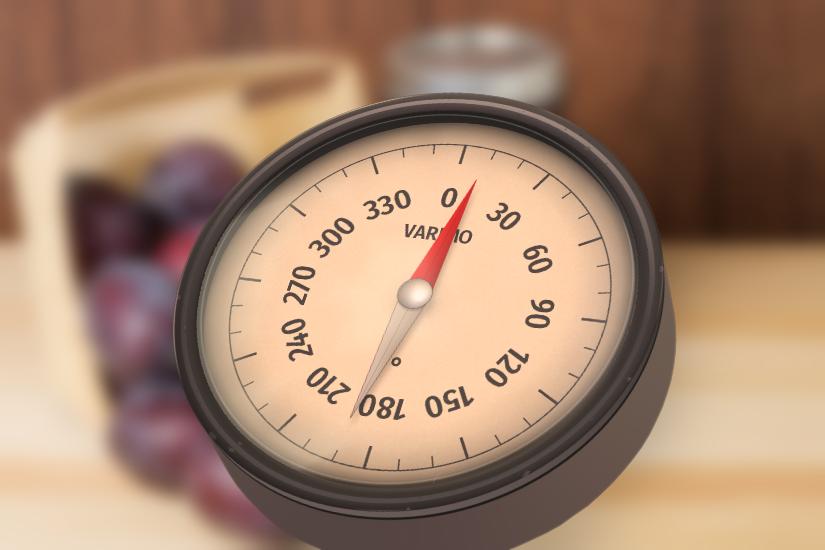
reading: 10,°
